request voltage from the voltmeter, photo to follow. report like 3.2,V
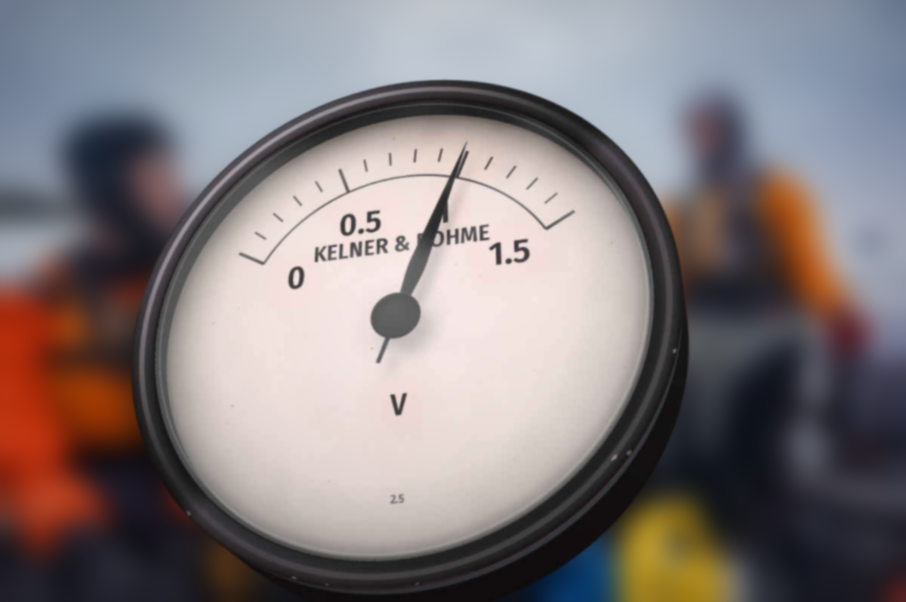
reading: 1,V
